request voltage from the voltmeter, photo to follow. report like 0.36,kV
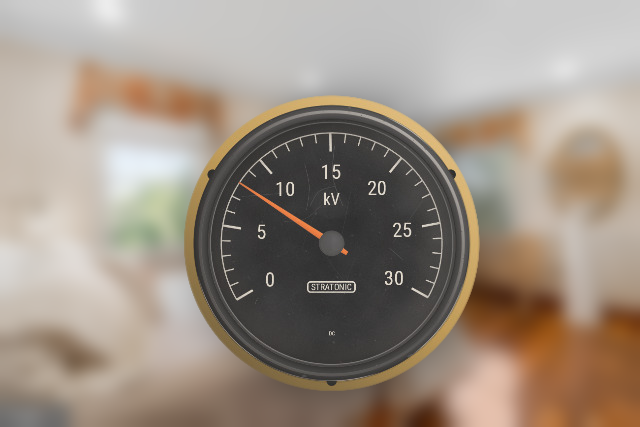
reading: 8,kV
